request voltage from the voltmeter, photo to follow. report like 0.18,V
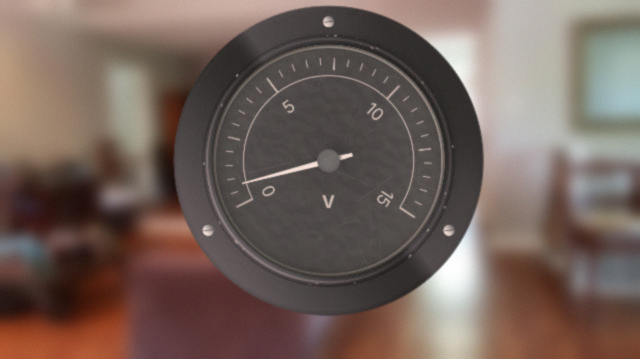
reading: 0.75,V
